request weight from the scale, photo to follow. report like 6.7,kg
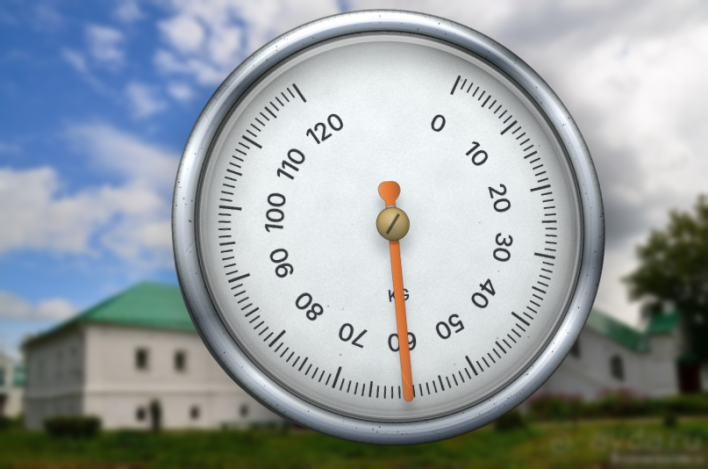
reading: 60,kg
